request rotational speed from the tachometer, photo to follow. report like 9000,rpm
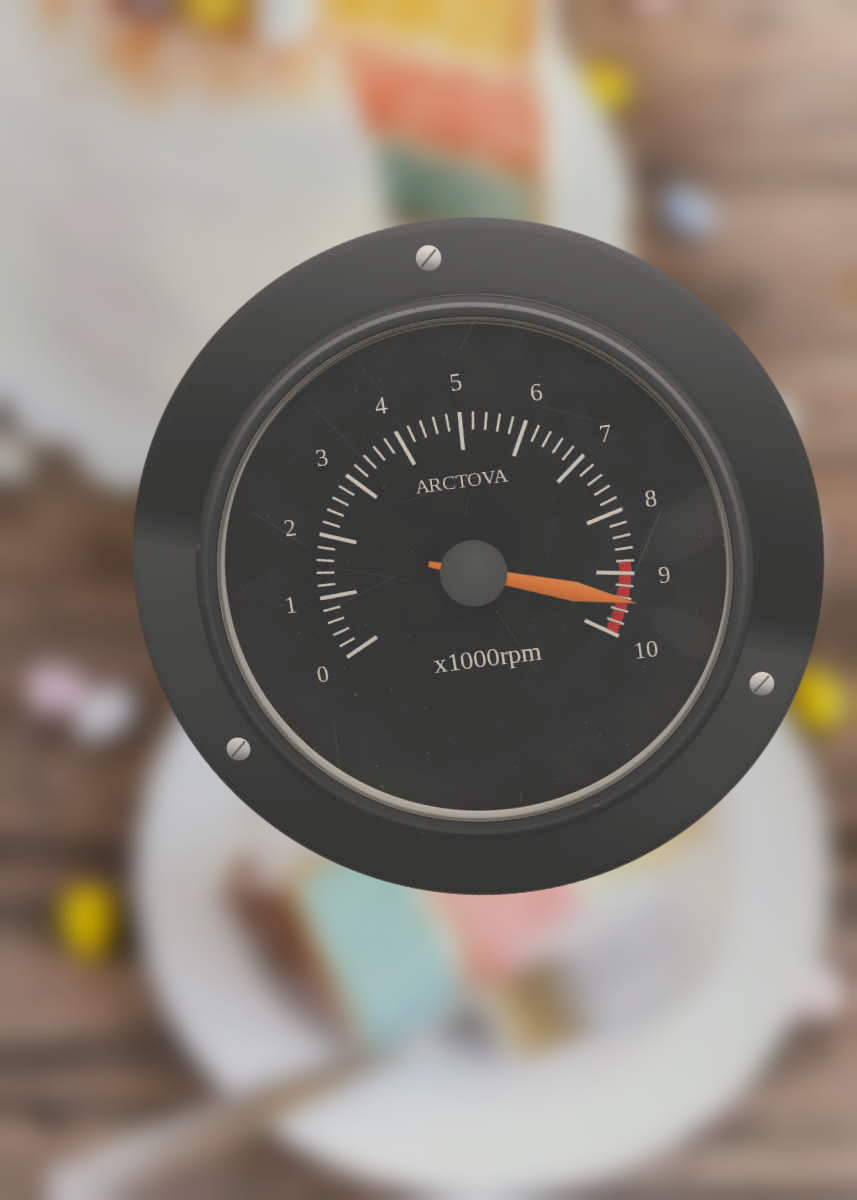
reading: 9400,rpm
